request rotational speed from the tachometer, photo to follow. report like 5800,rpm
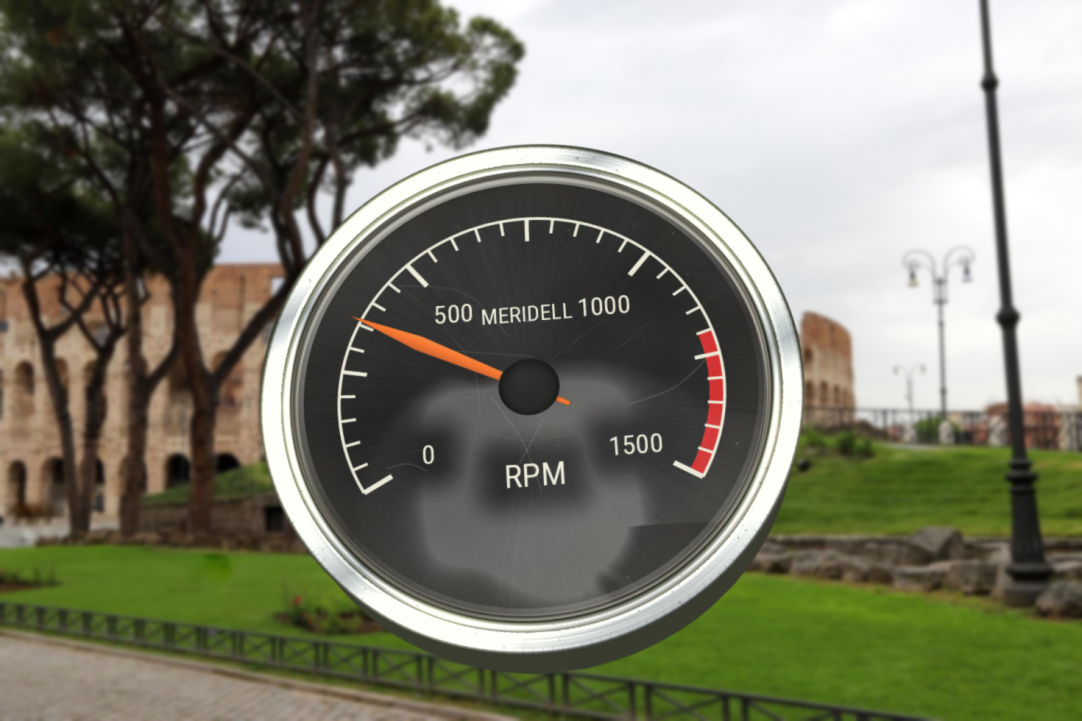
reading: 350,rpm
